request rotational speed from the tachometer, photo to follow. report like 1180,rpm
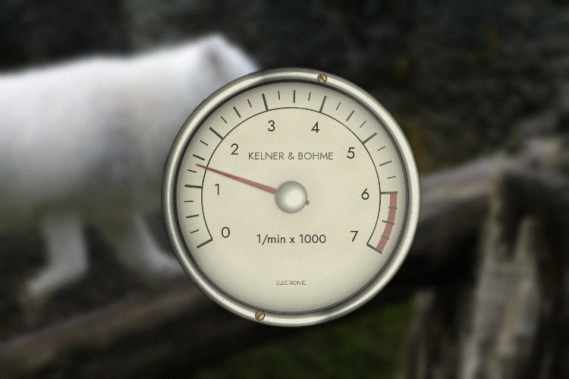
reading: 1375,rpm
